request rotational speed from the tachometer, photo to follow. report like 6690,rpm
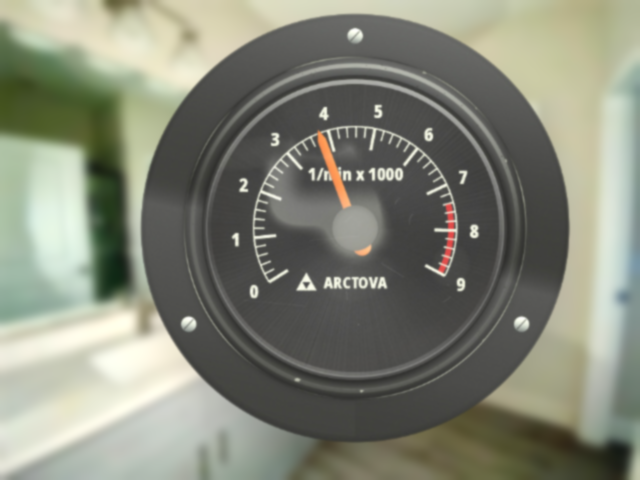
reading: 3800,rpm
